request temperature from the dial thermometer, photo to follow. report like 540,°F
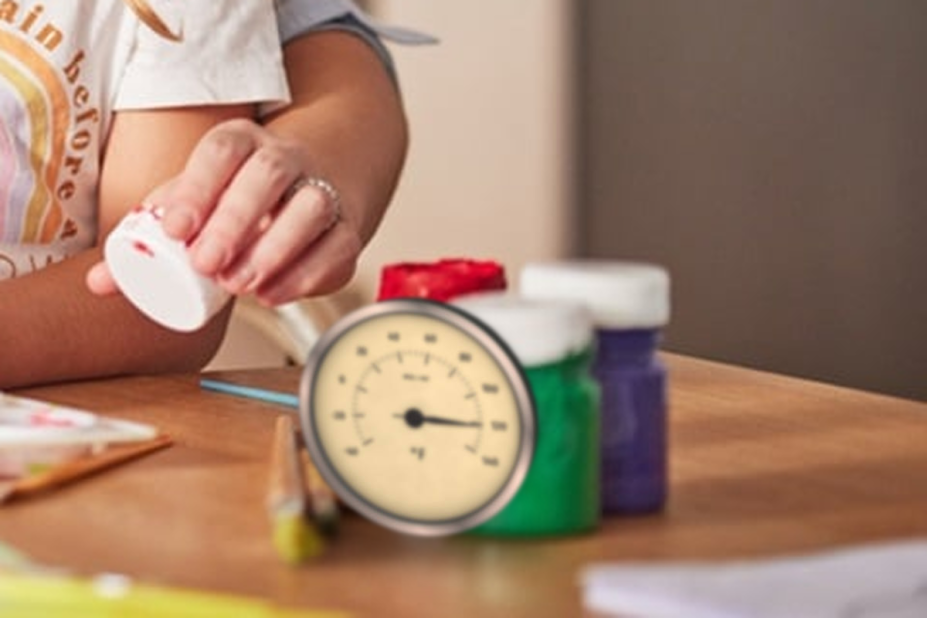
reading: 120,°F
